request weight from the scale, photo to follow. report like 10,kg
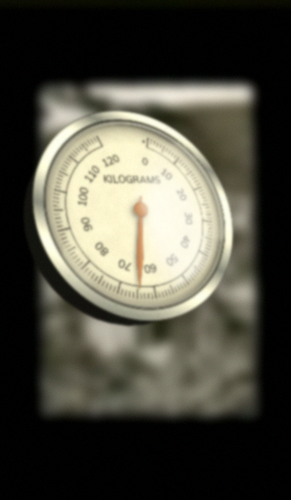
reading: 65,kg
